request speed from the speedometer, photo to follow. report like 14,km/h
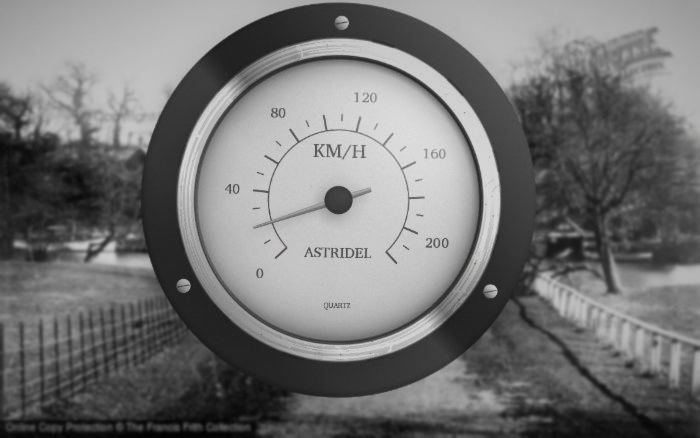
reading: 20,km/h
